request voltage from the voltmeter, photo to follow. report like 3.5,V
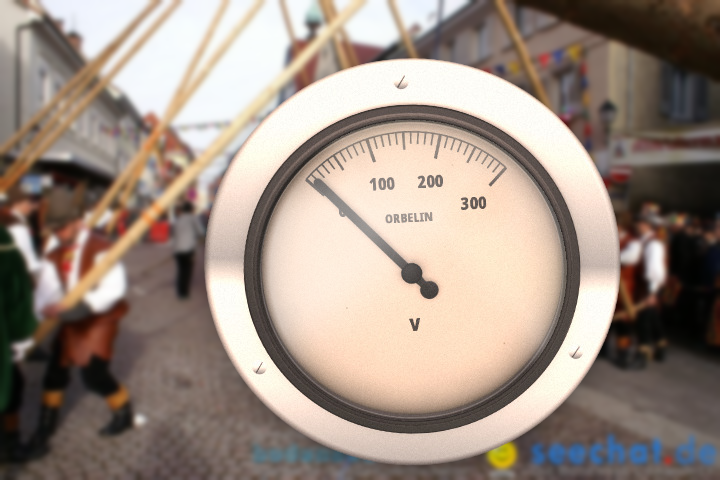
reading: 10,V
